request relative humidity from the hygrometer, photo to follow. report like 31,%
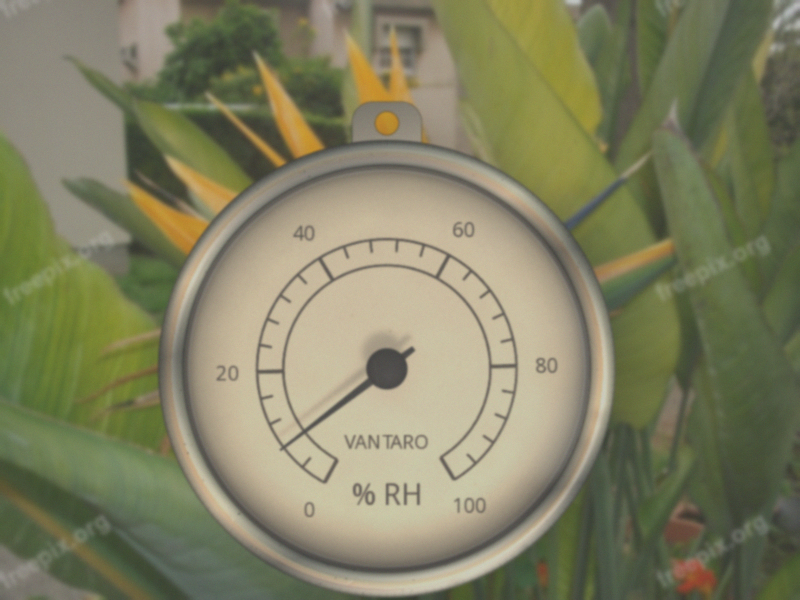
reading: 8,%
